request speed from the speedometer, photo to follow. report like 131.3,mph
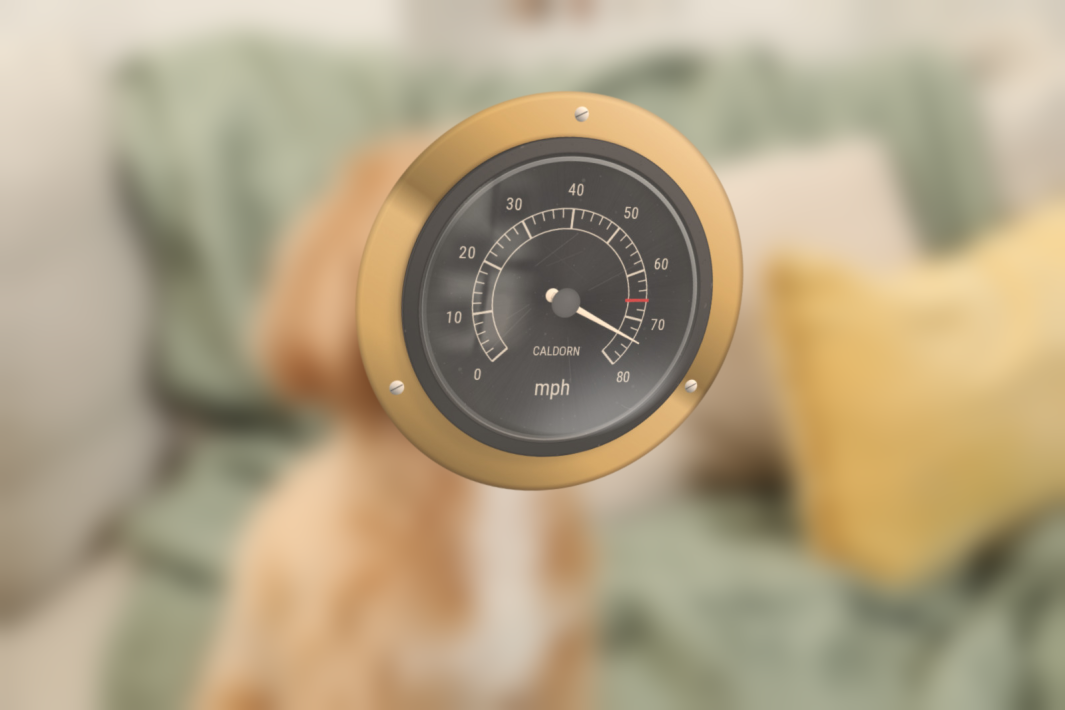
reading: 74,mph
